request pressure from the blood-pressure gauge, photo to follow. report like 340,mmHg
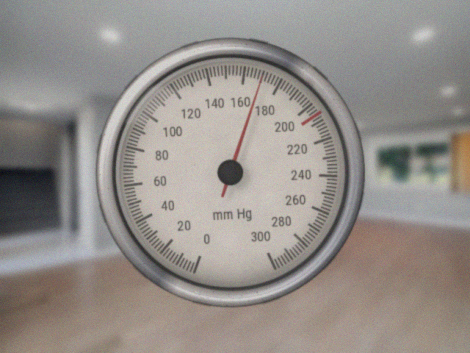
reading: 170,mmHg
